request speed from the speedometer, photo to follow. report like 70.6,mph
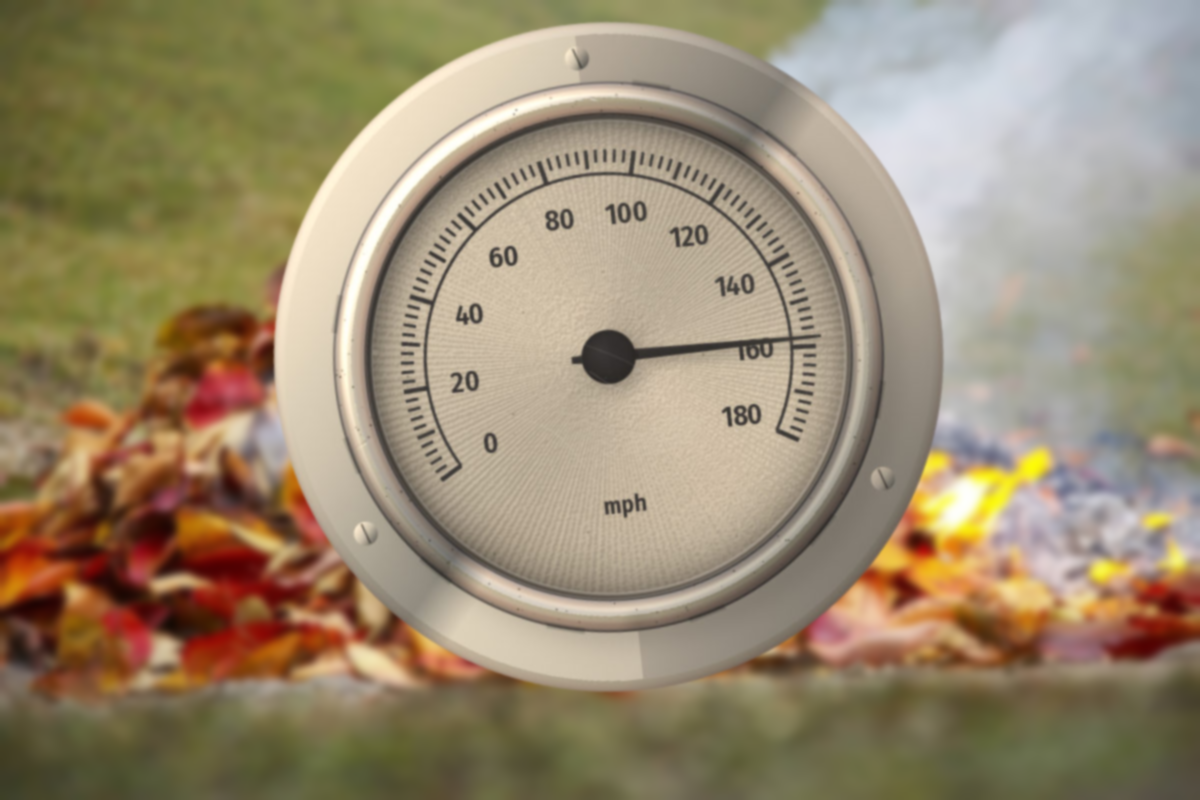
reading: 158,mph
